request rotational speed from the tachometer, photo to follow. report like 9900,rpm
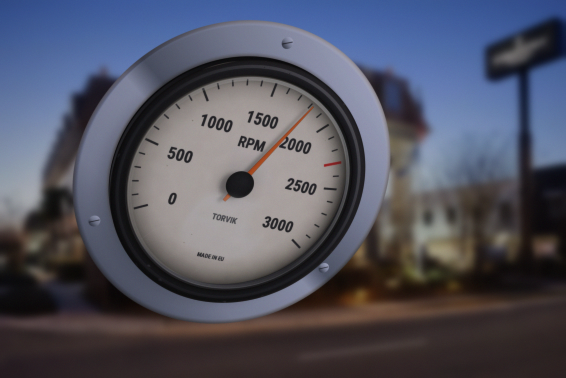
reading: 1800,rpm
